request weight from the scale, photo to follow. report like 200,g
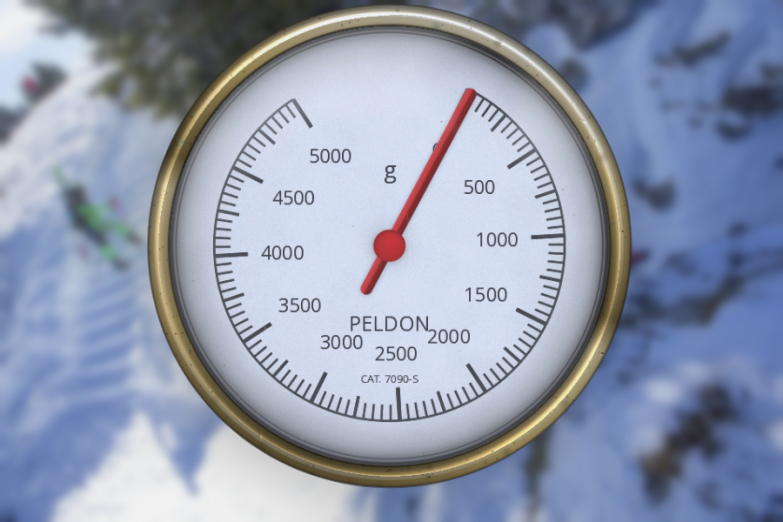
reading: 25,g
